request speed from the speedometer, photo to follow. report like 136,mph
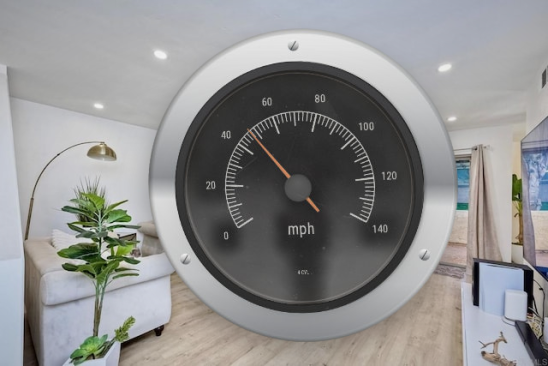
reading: 48,mph
